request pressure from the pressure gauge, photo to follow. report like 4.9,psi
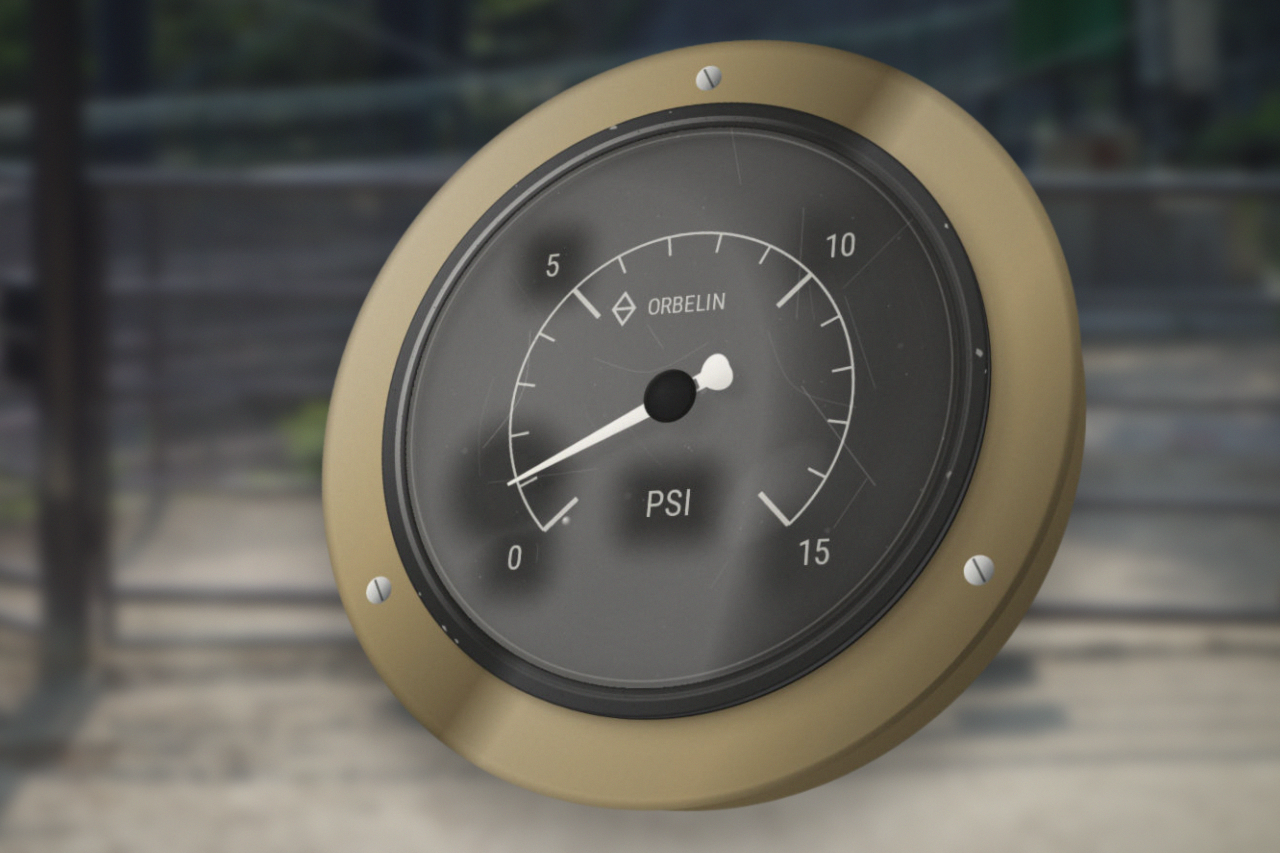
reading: 1,psi
